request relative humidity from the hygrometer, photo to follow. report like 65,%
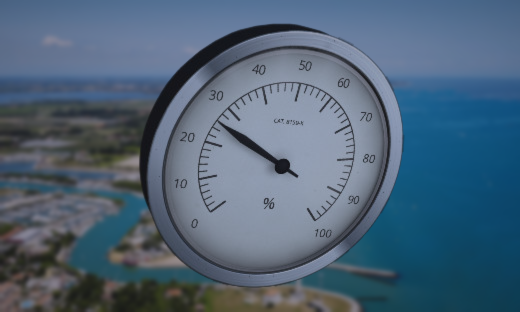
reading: 26,%
